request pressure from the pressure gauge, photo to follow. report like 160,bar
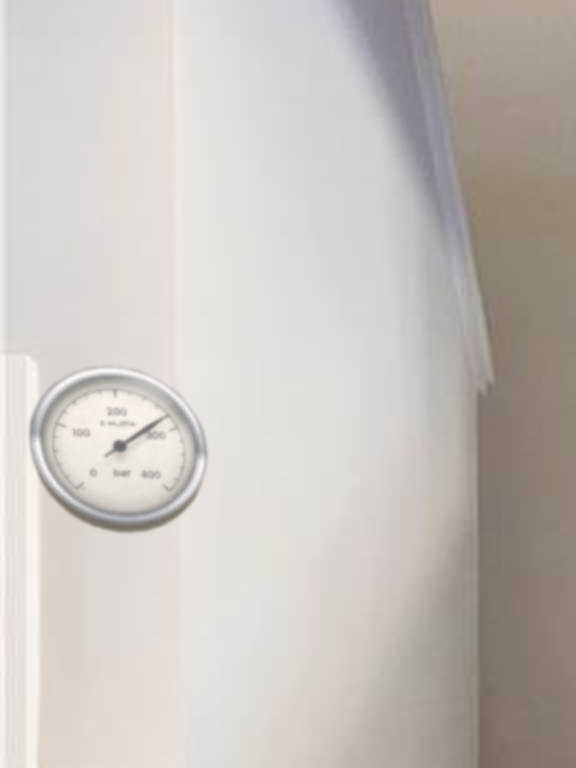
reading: 280,bar
